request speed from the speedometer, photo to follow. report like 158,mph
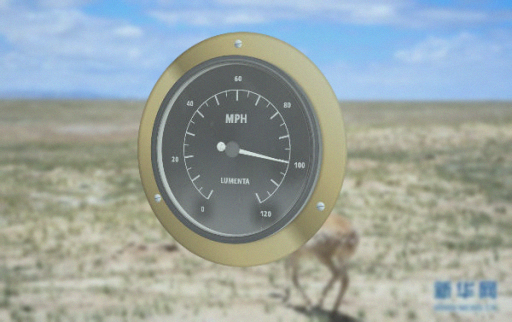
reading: 100,mph
